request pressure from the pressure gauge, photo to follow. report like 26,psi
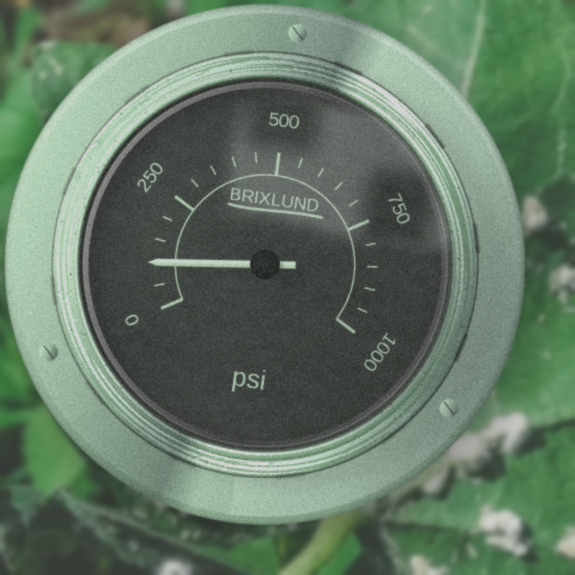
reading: 100,psi
